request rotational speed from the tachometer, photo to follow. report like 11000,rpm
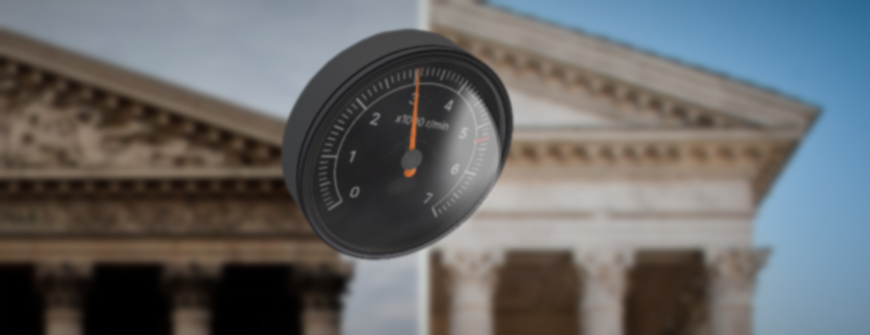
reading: 3000,rpm
